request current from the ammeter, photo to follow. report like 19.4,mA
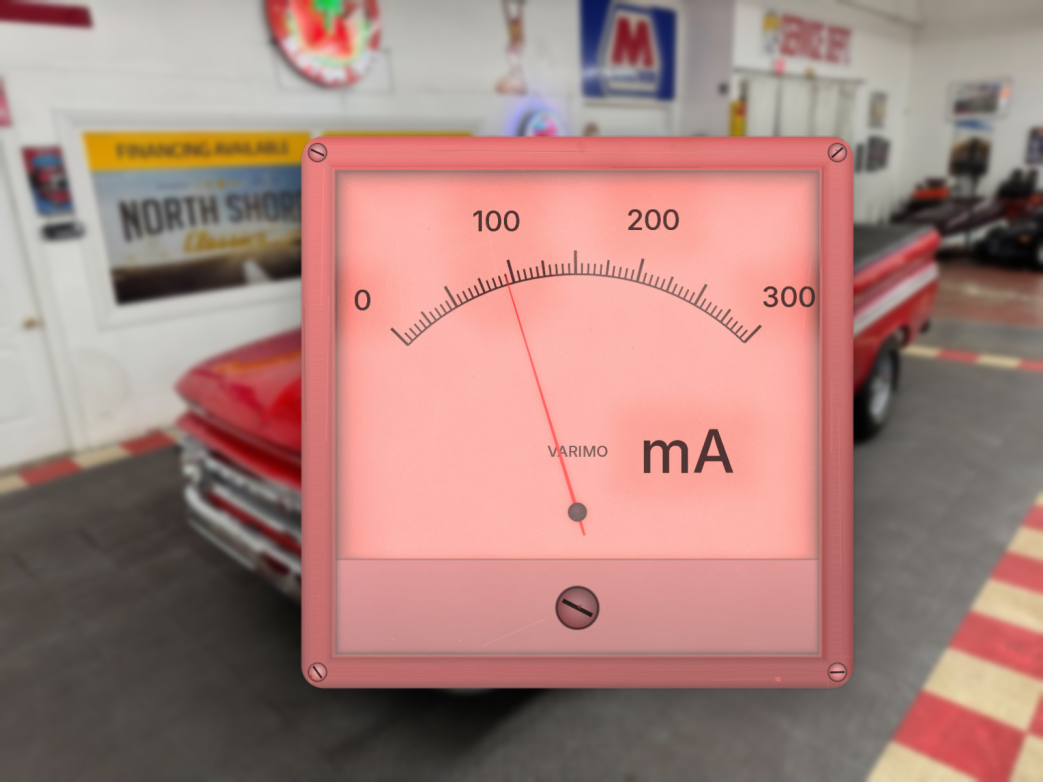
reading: 95,mA
